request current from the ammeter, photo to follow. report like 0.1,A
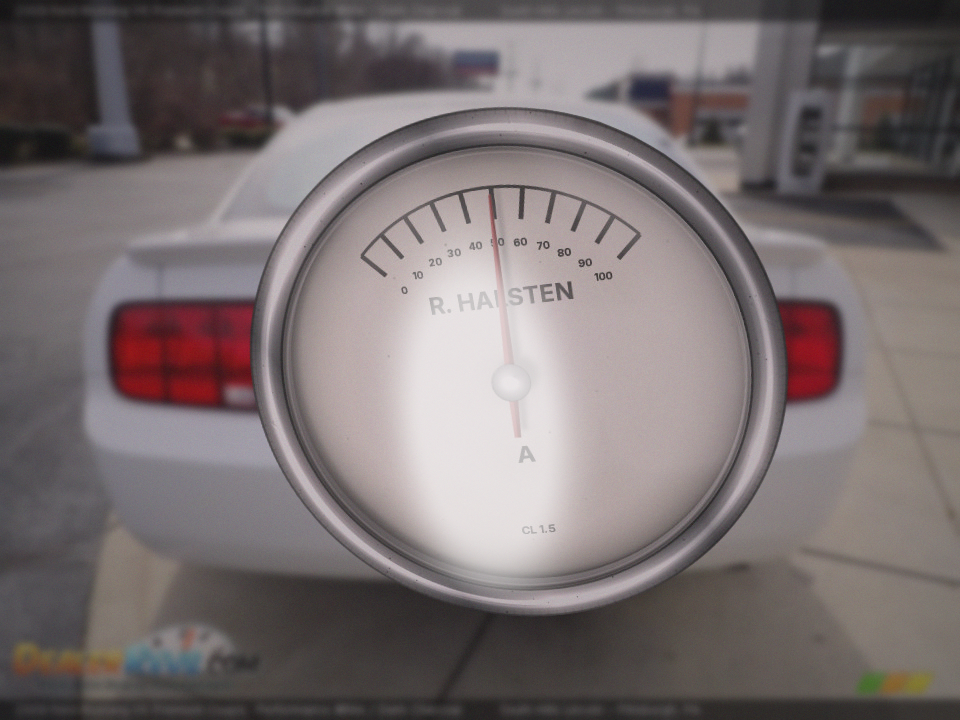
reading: 50,A
